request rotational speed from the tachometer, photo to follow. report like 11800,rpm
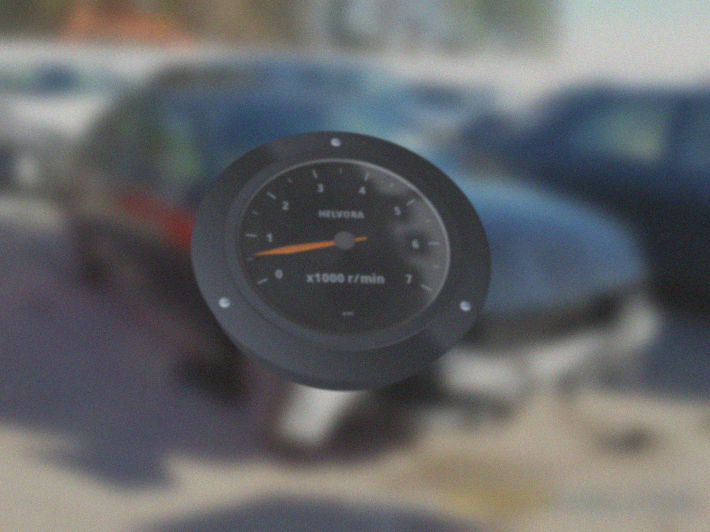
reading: 500,rpm
